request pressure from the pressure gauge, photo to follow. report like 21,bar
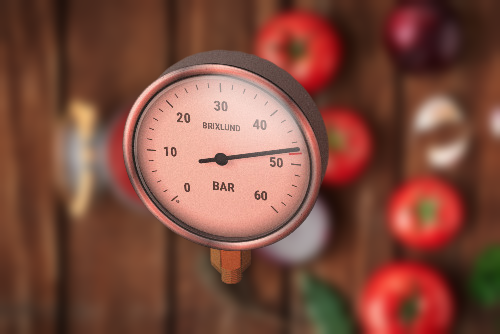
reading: 47,bar
